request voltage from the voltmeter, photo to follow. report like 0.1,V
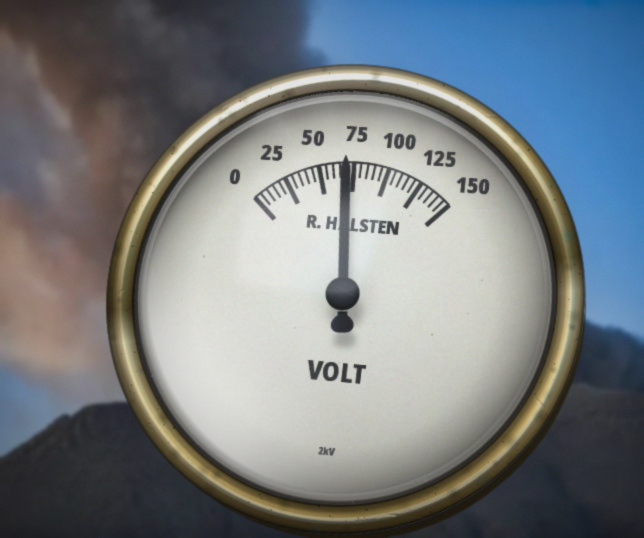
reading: 70,V
